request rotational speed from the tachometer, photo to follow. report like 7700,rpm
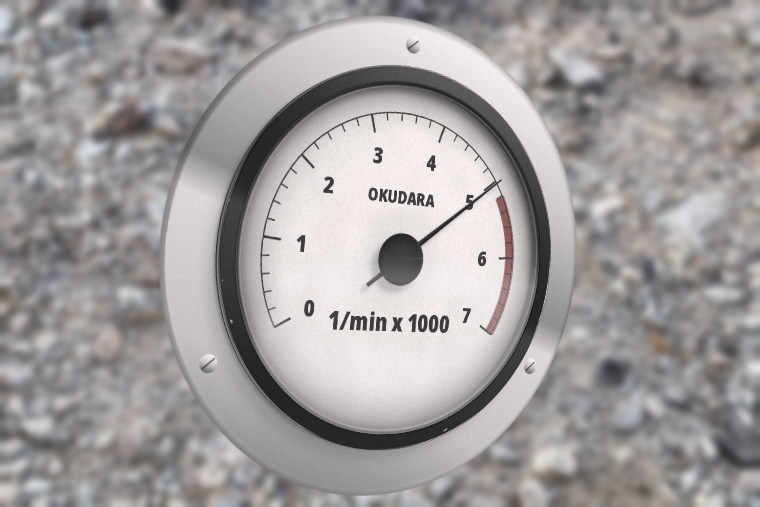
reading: 5000,rpm
